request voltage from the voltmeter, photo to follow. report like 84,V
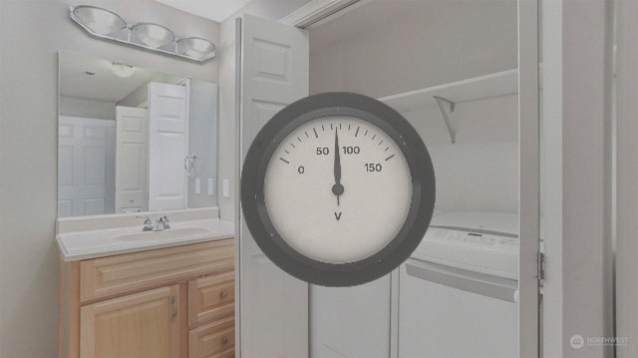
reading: 75,V
